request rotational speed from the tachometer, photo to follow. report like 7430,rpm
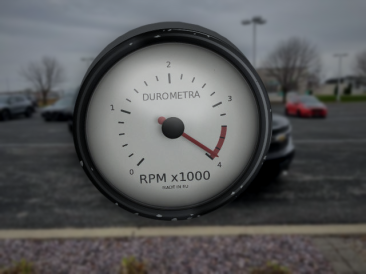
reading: 3900,rpm
